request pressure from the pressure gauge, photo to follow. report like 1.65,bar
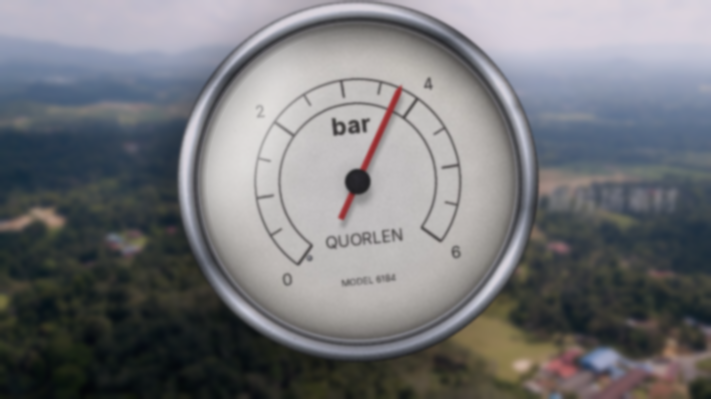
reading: 3.75,bar
